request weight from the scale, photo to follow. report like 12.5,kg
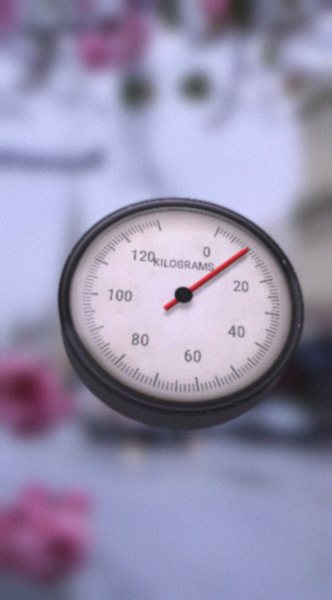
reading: 10,kg
